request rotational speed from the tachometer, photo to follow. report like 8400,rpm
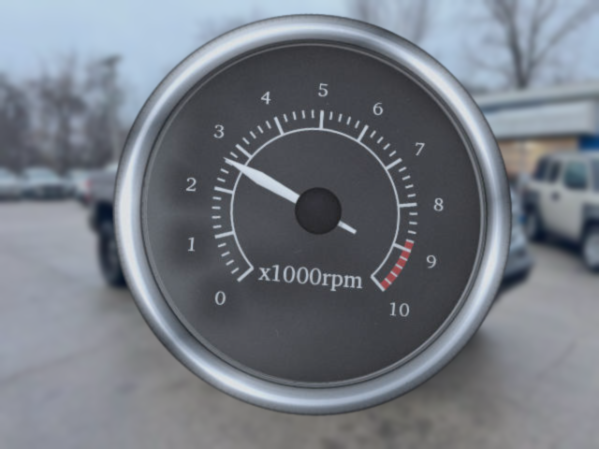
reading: 2600,rpm
